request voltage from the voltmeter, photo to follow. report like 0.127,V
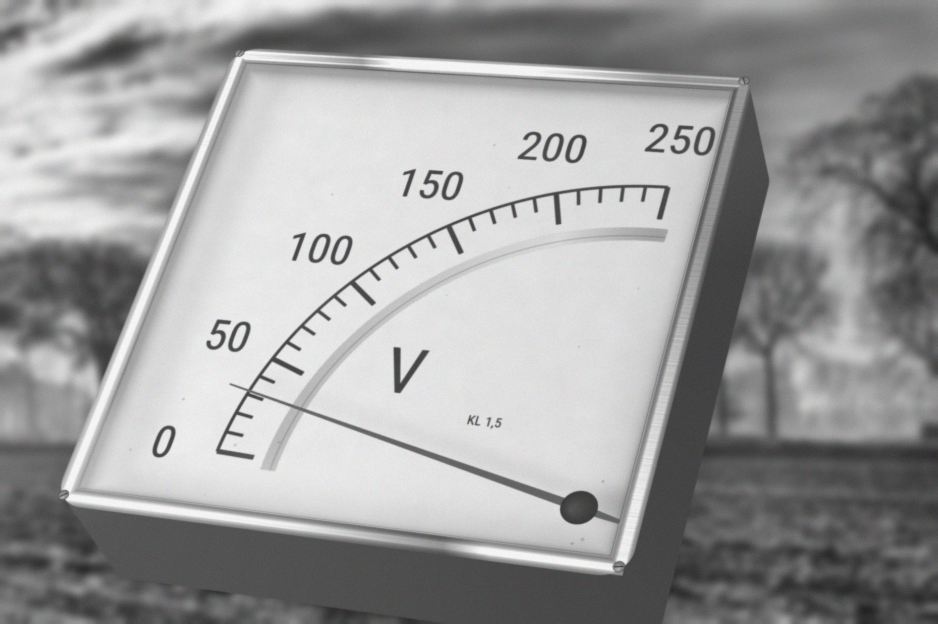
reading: 30,V
